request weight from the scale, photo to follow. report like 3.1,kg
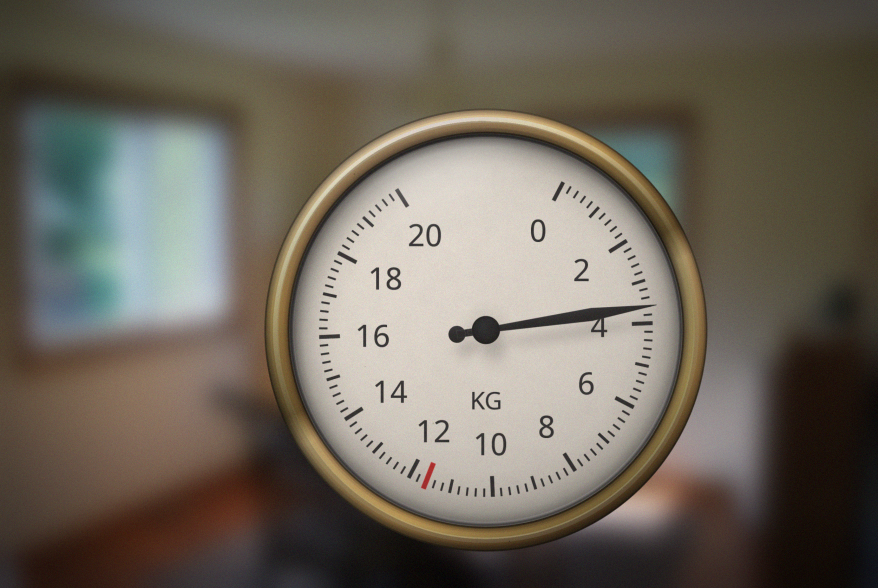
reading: 3.6,kg
